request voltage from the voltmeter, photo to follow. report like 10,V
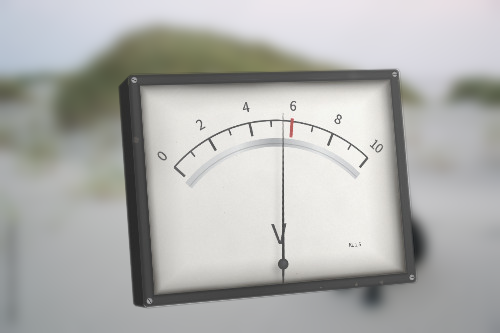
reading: 5.5,V
